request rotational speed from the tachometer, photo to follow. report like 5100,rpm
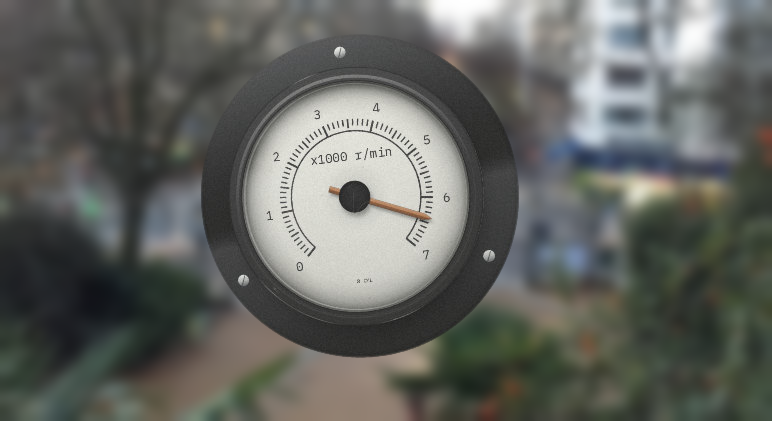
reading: 6400,rpm
